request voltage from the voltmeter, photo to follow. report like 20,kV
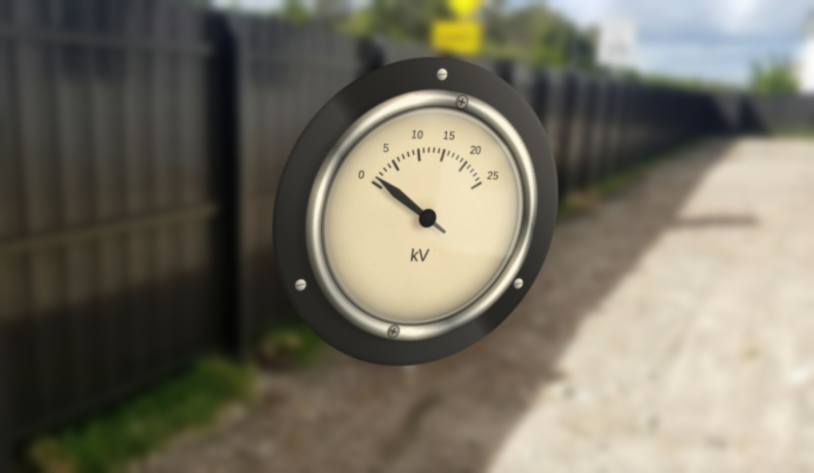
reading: 1,kV
